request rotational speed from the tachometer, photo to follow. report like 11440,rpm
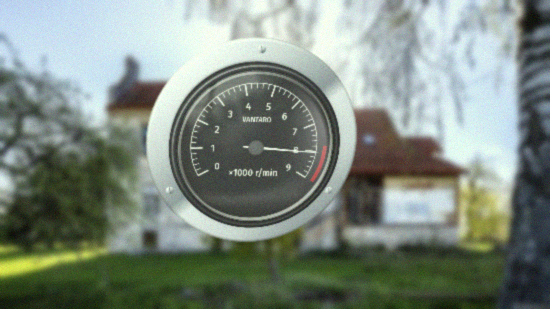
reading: 8000,rpm
